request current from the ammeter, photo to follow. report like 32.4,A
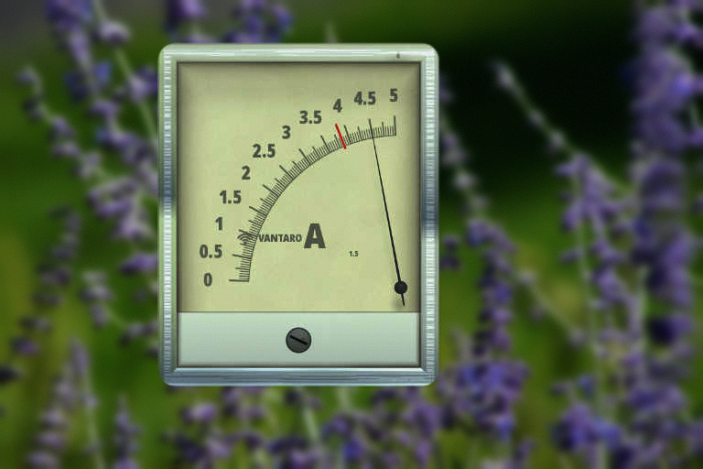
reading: 4.5,A
